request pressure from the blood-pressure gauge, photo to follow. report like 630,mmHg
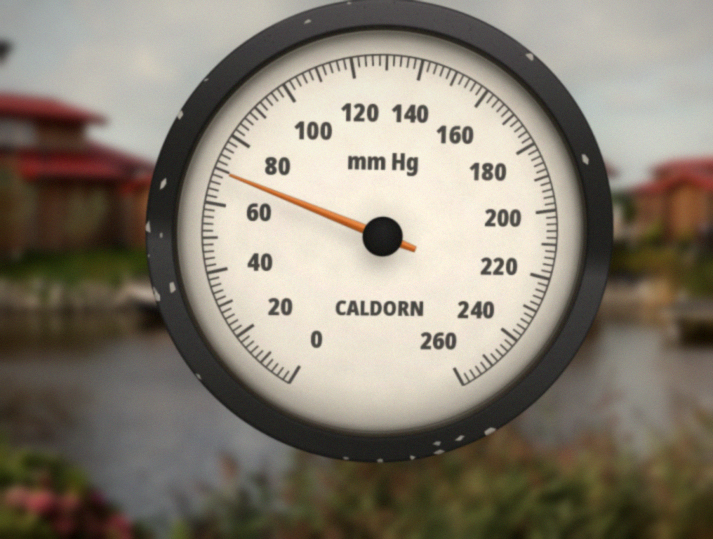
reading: 70,mmHg
